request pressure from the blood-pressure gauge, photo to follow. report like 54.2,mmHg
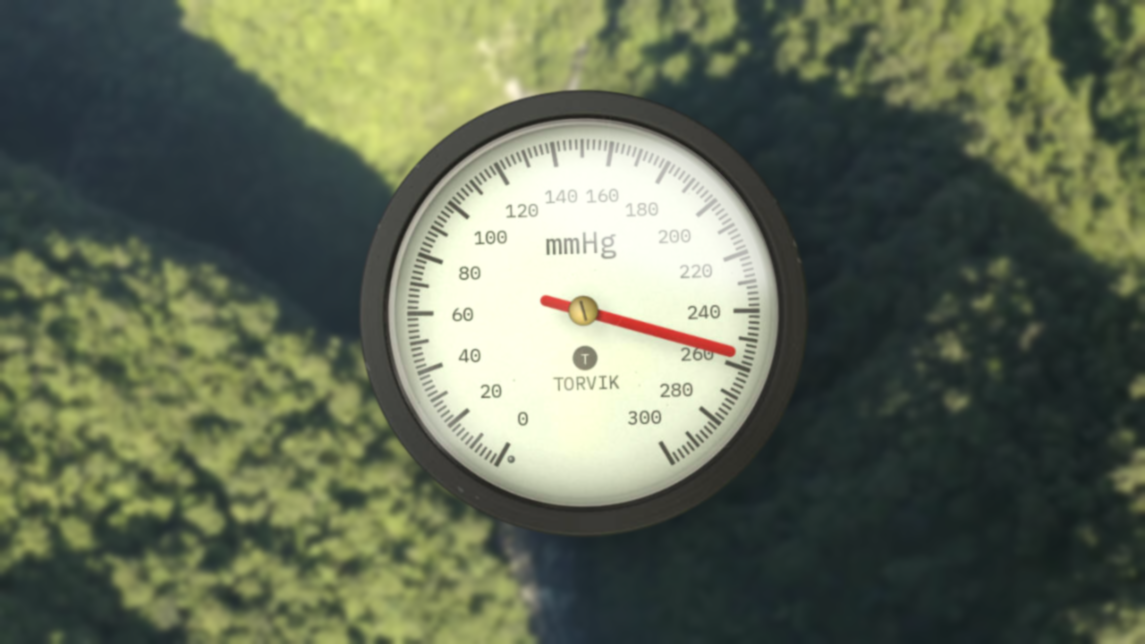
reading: 256,mmHg
